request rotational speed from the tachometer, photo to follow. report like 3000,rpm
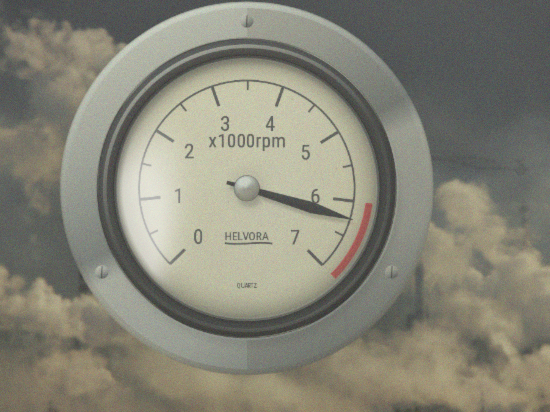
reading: 6250,rpm
